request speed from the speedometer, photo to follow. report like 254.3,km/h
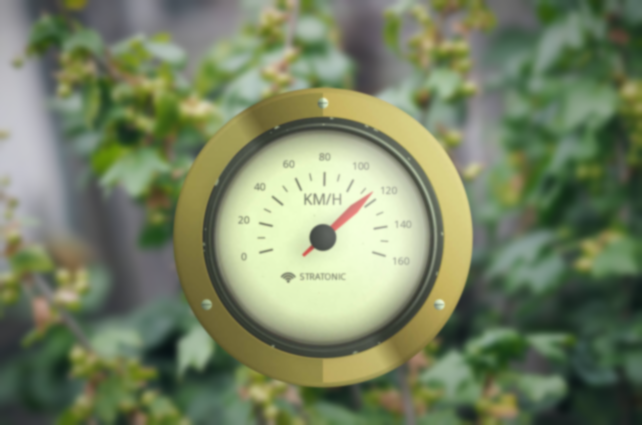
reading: 115,km/h
